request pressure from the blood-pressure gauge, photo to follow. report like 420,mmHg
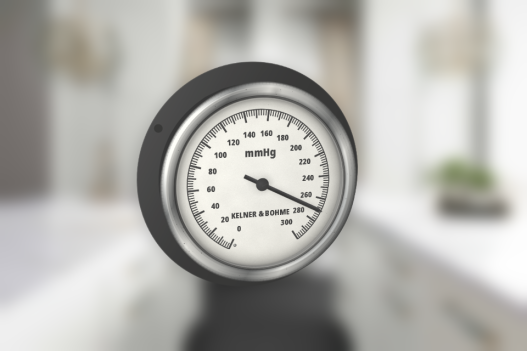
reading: 270,mmHg
